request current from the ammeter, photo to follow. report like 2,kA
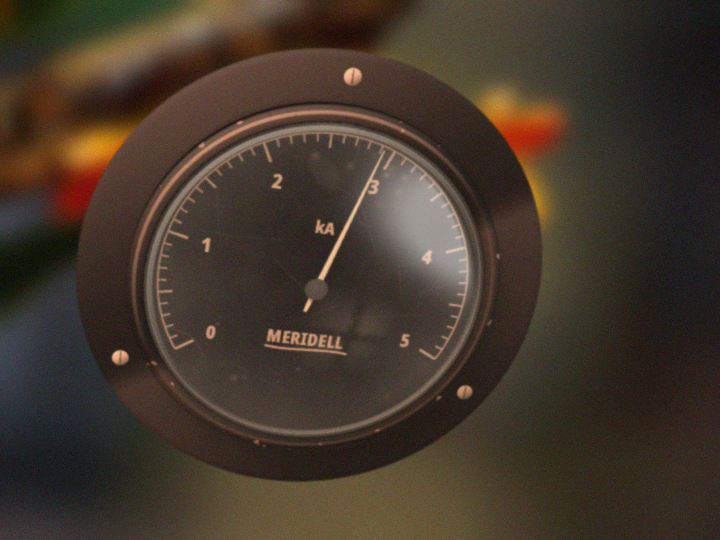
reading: 2.9,kA
